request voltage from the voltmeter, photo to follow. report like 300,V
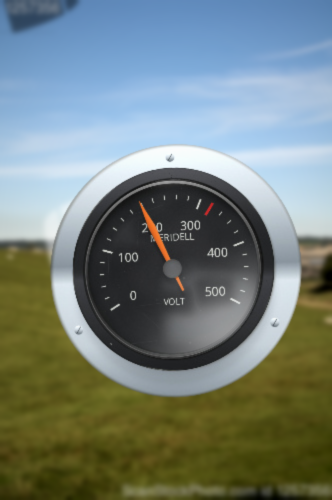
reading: 200,V
